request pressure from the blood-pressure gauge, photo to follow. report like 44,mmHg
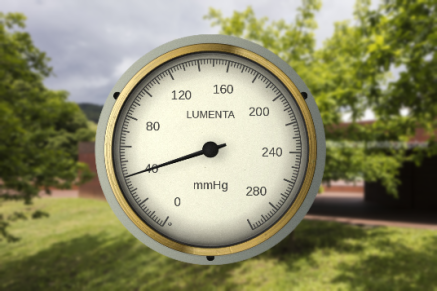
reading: 40,mmHg
